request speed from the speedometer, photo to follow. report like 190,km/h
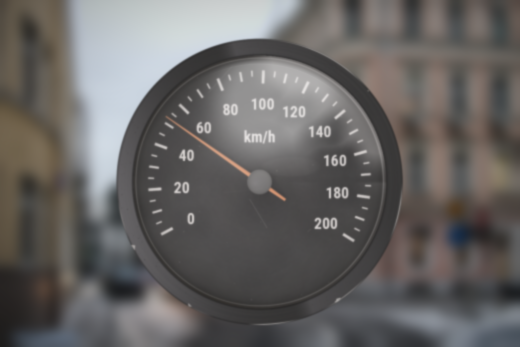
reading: 52.5,km/h
